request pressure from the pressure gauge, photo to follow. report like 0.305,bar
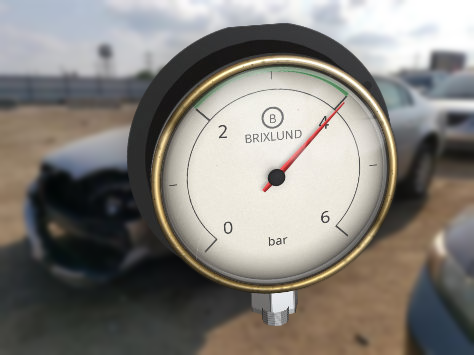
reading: 4,bar
